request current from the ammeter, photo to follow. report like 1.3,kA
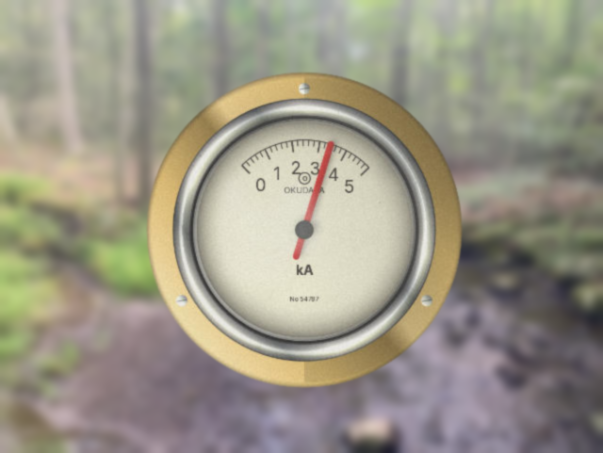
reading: 3.4,kA
